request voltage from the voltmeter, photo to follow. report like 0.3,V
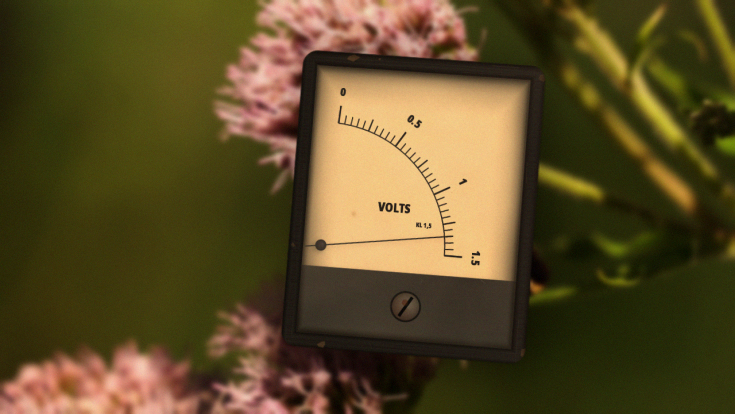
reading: 1.35,V
